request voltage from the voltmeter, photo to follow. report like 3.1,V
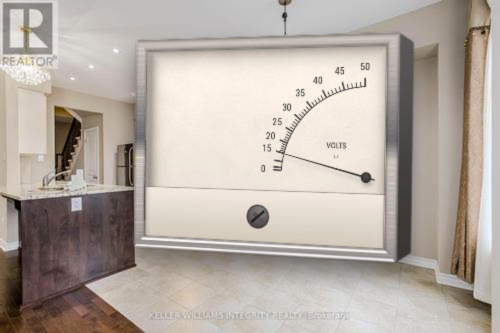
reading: 15,V
